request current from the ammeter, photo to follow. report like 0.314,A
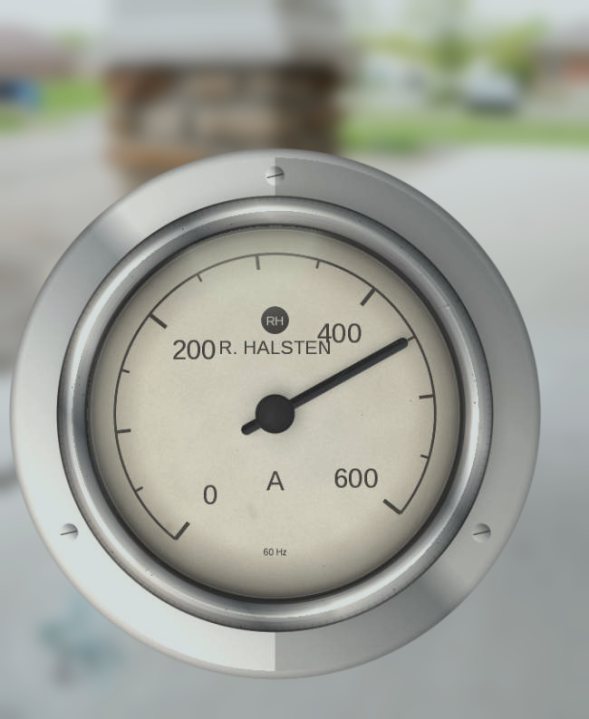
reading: 450,A
